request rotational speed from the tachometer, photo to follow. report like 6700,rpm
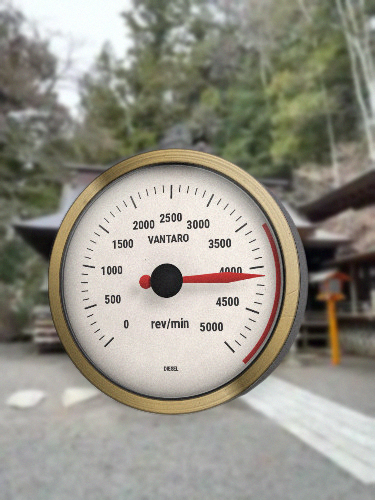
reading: 4100,rpm
